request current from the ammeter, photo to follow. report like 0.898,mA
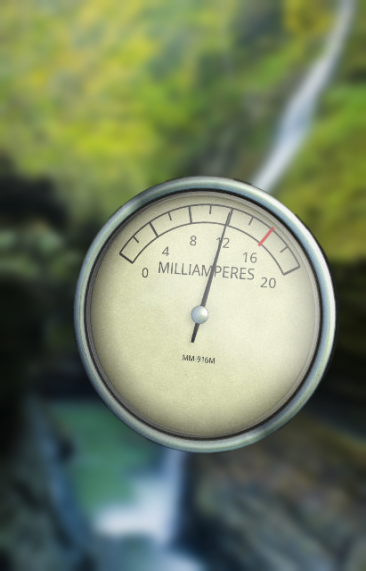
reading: 12,mA
